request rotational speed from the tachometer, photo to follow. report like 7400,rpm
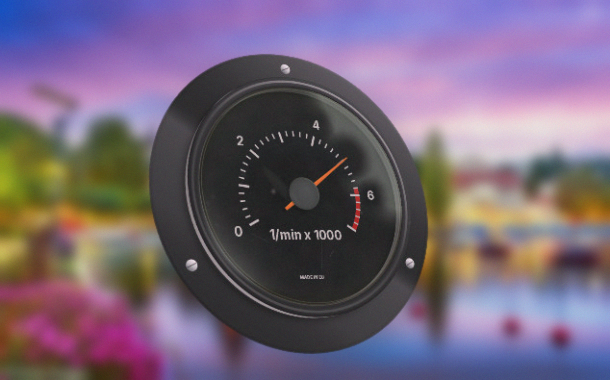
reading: 5000,rpm
